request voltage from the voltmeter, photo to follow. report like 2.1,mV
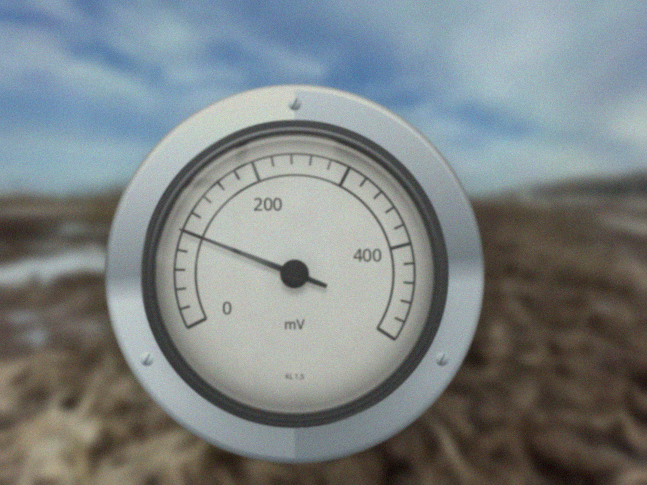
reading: 100,mV
